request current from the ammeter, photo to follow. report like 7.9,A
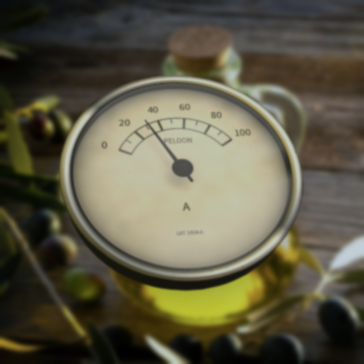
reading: 30,A
